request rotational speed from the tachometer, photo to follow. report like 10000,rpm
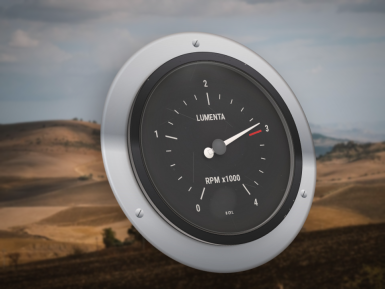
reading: 2900,rpm
